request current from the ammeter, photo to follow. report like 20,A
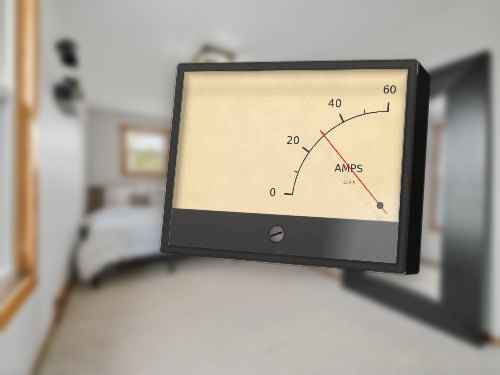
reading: 30,A
